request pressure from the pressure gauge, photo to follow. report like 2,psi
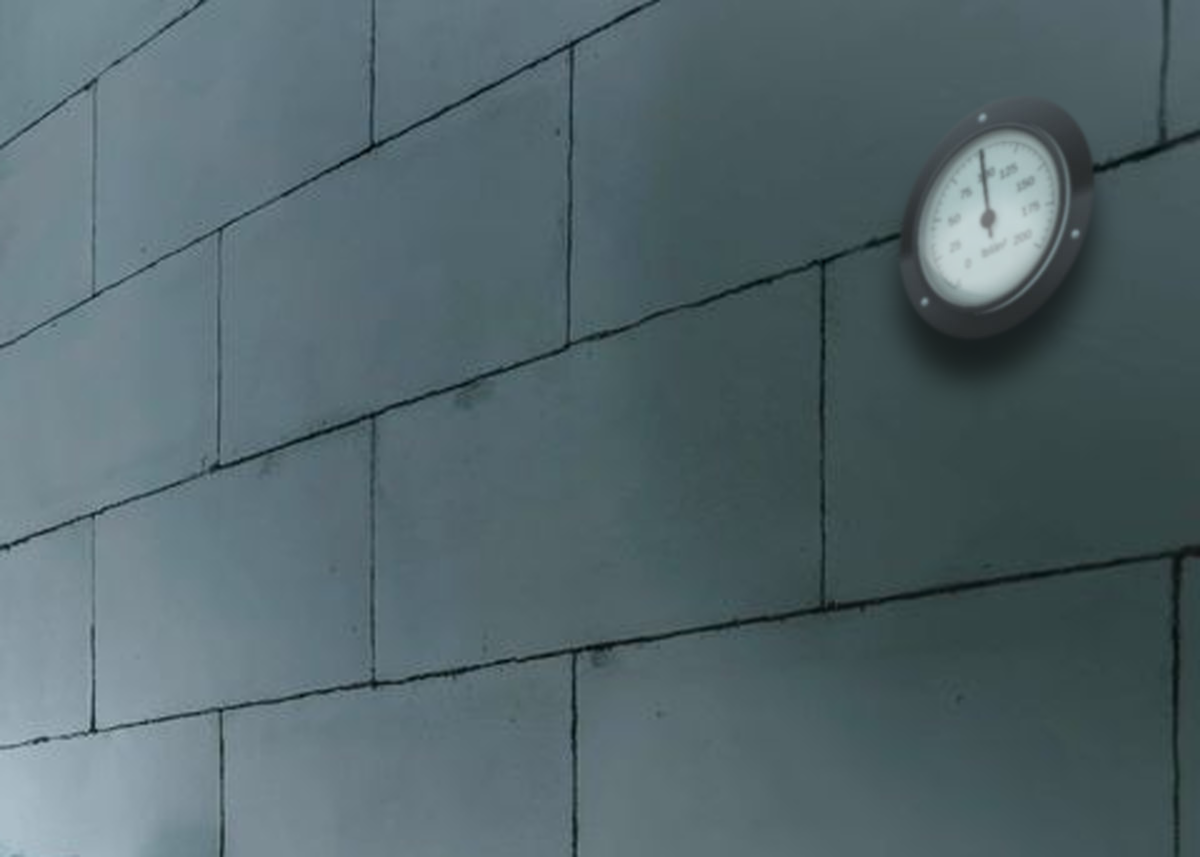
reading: 100,psi
